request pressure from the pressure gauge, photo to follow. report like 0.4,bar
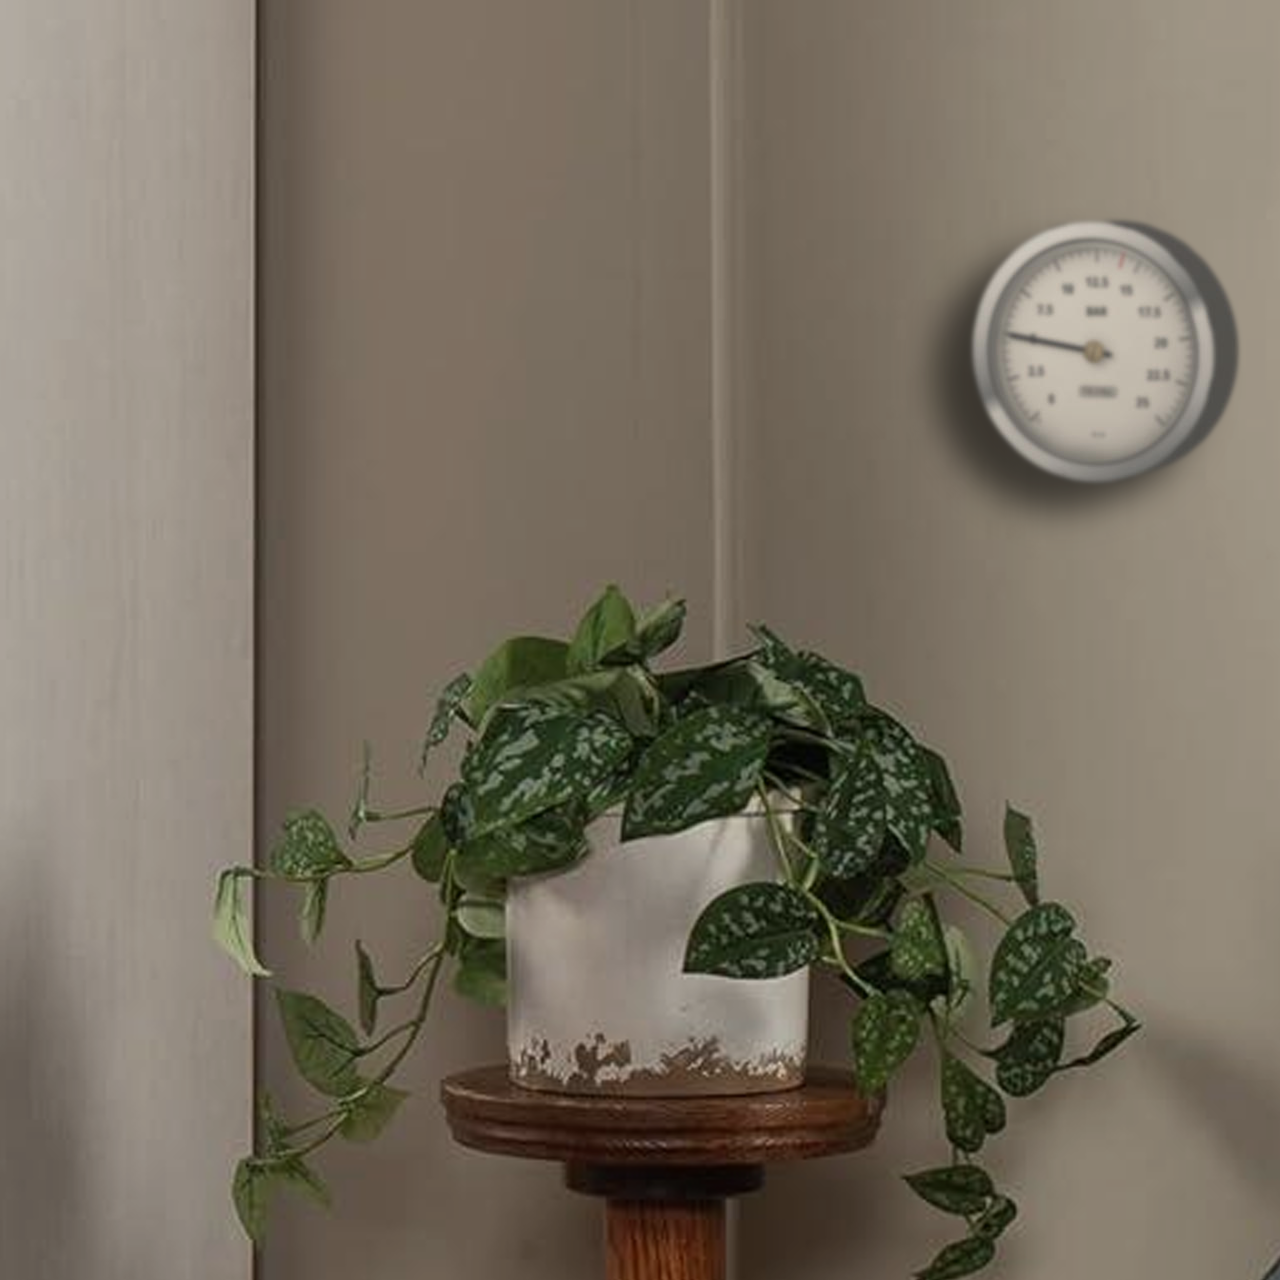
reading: 5,bar
